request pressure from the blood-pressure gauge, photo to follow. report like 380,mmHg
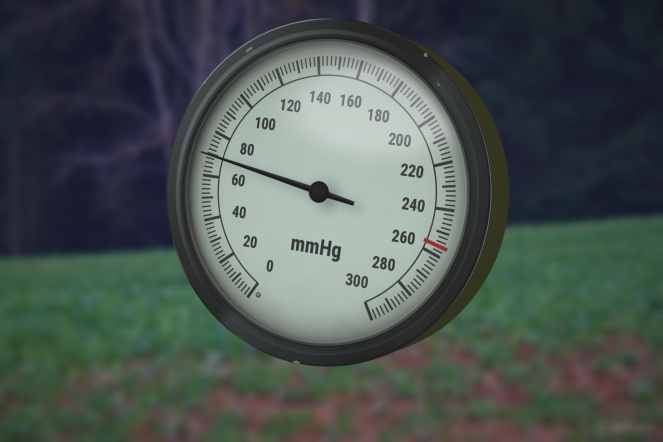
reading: 70,mmHg
